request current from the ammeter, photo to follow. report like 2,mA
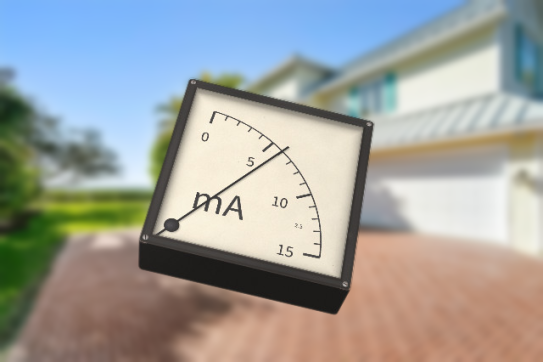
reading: 6,mA
